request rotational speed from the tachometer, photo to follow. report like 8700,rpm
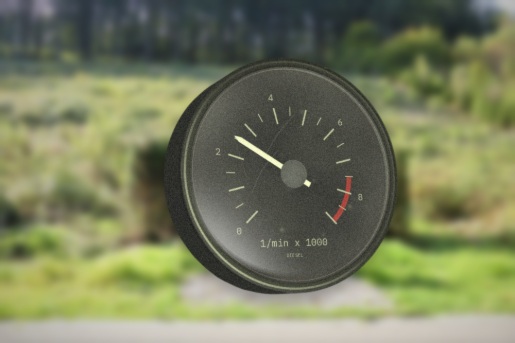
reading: 2500,rpm
